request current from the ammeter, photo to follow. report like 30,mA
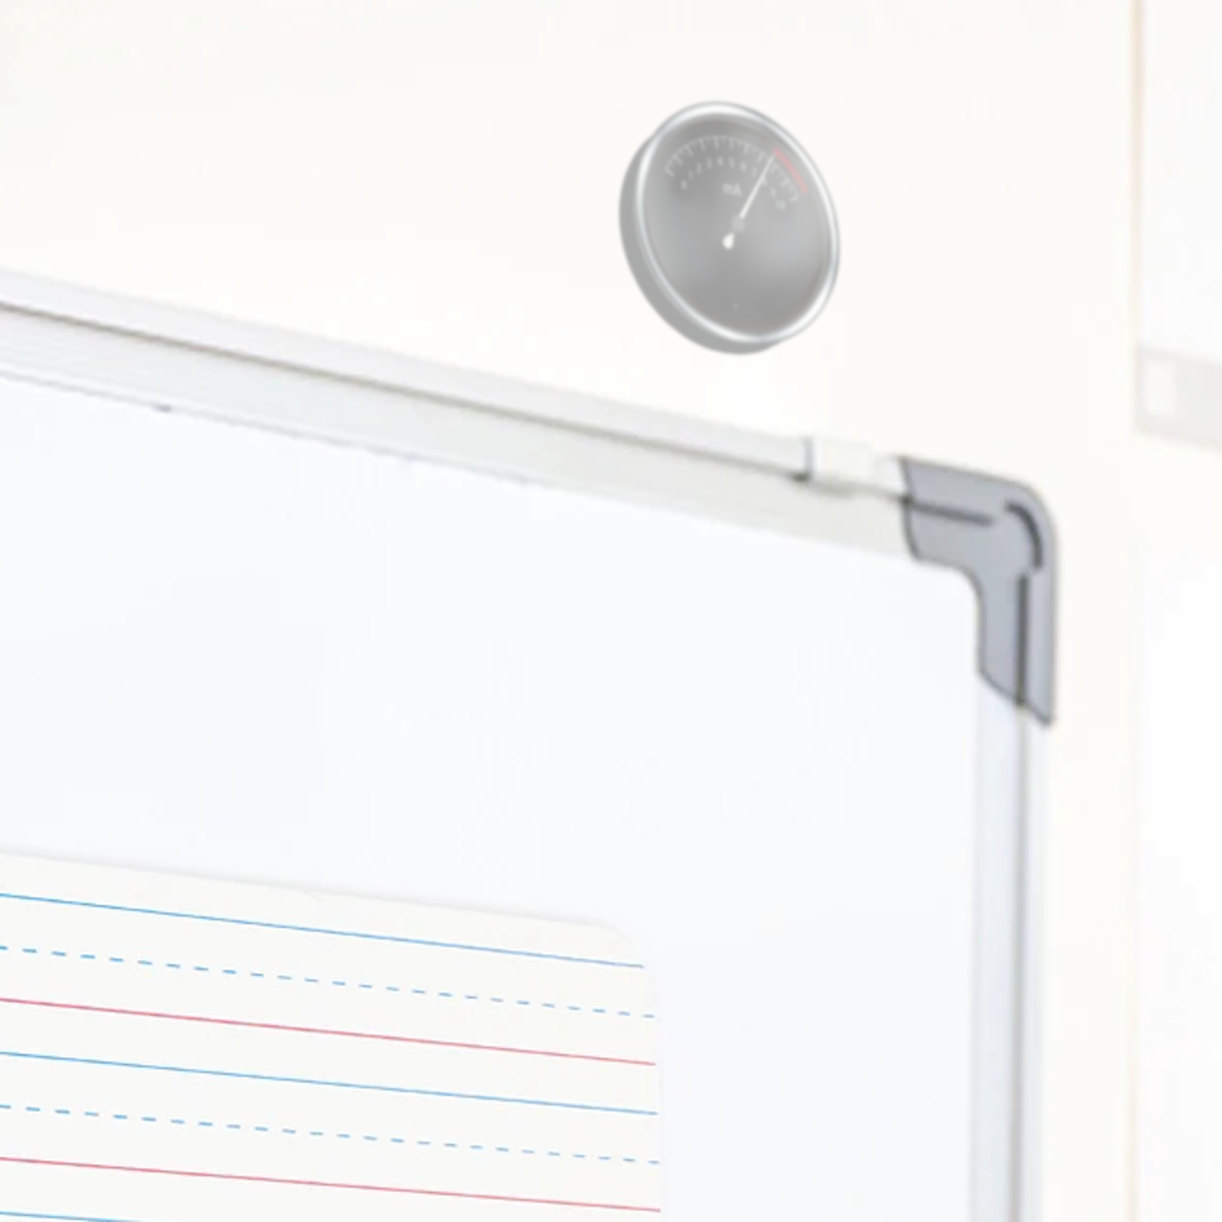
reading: 7.5,mA
